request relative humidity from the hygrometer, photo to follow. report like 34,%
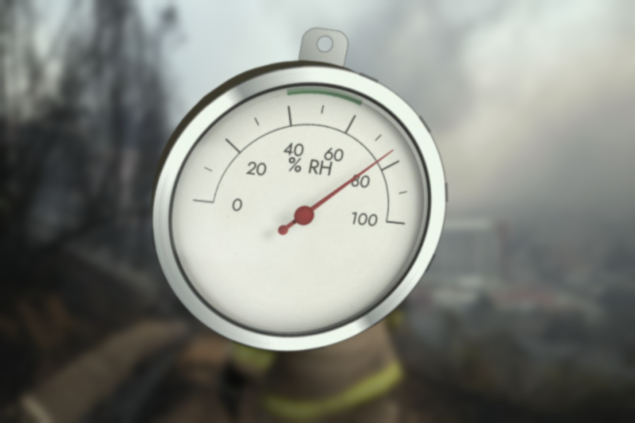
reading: 75,%
